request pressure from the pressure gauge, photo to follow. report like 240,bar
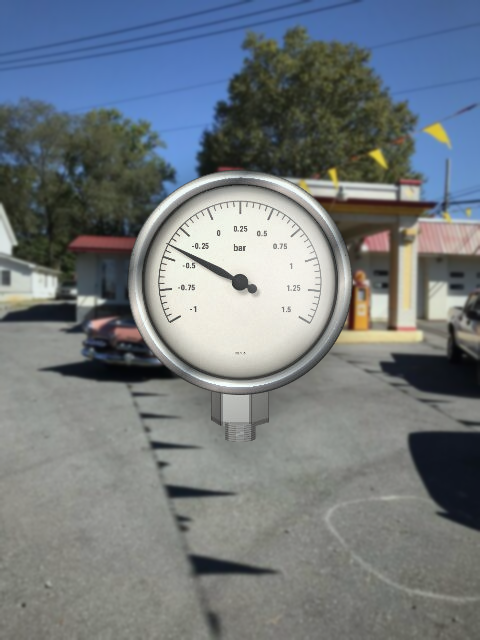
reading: -0.4,bar
